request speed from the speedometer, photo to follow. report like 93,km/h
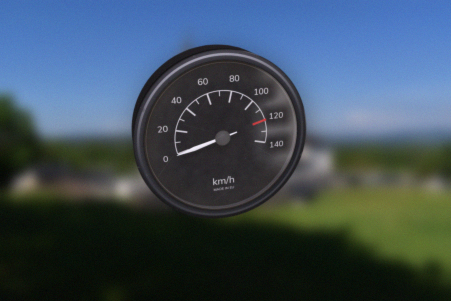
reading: 0,km/h
